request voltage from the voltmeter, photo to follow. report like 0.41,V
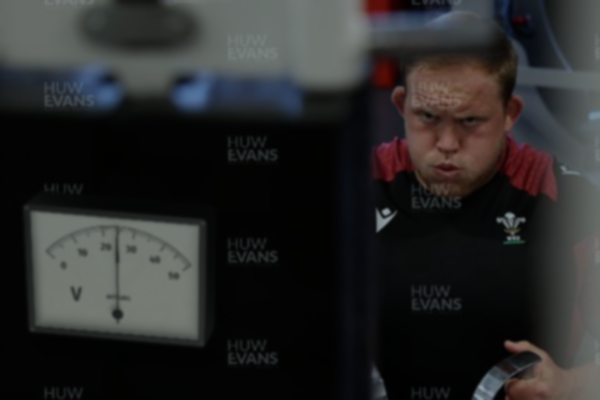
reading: 25,V
